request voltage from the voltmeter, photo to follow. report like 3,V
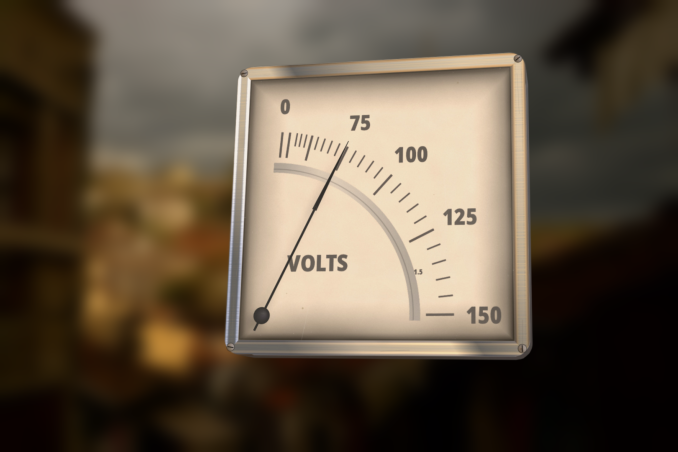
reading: 75,V
